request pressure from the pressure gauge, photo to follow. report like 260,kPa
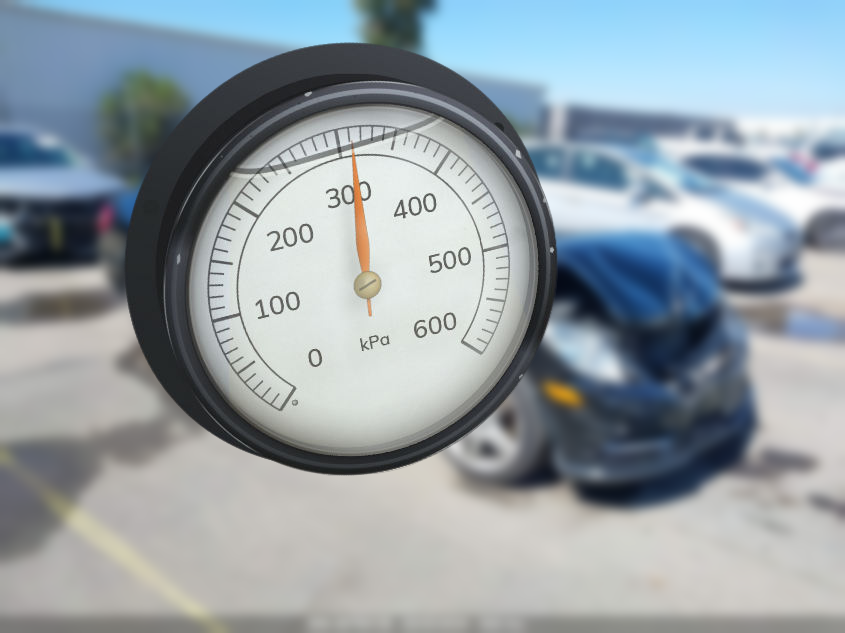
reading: 310,kPa
